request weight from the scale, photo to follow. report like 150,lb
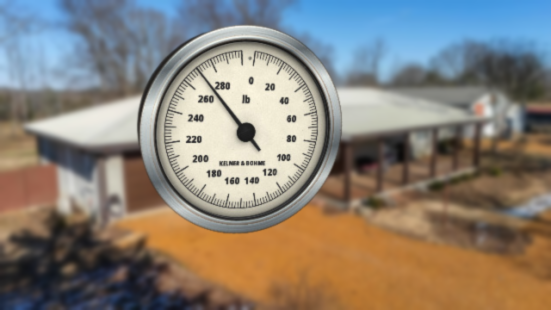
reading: 270,lb
